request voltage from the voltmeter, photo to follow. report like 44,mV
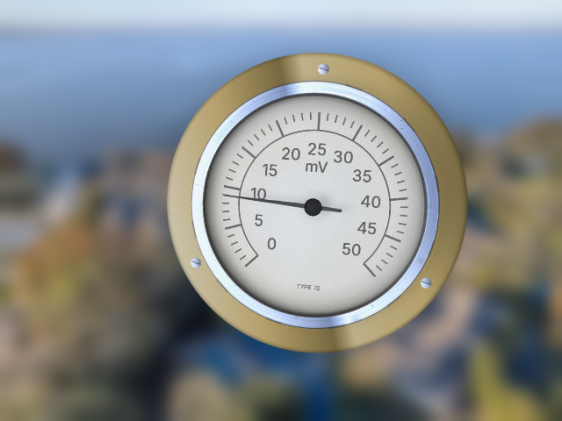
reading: 9,mV
